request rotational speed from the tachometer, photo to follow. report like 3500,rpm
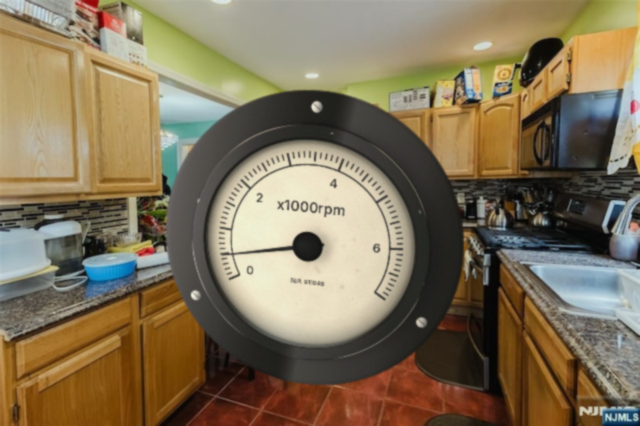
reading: 500,rpm
